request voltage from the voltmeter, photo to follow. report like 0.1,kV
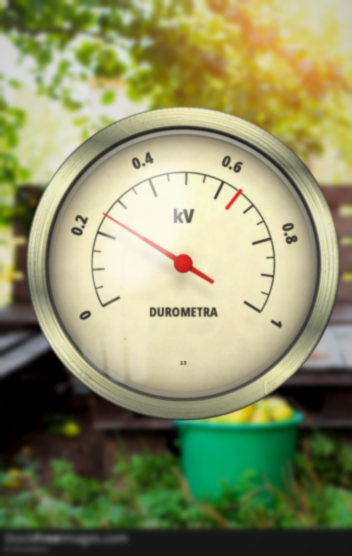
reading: 0.25,kV
